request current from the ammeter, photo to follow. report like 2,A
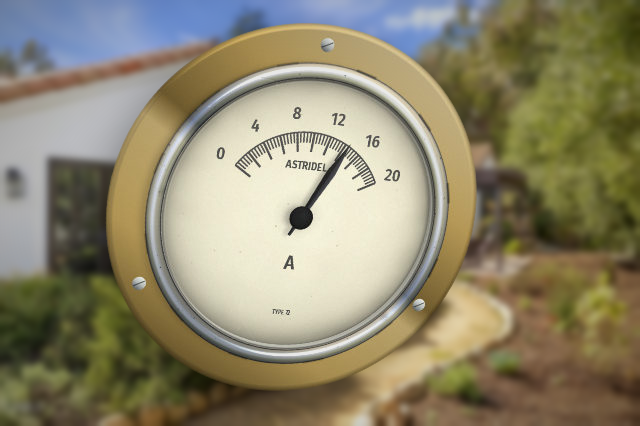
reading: 14,A
